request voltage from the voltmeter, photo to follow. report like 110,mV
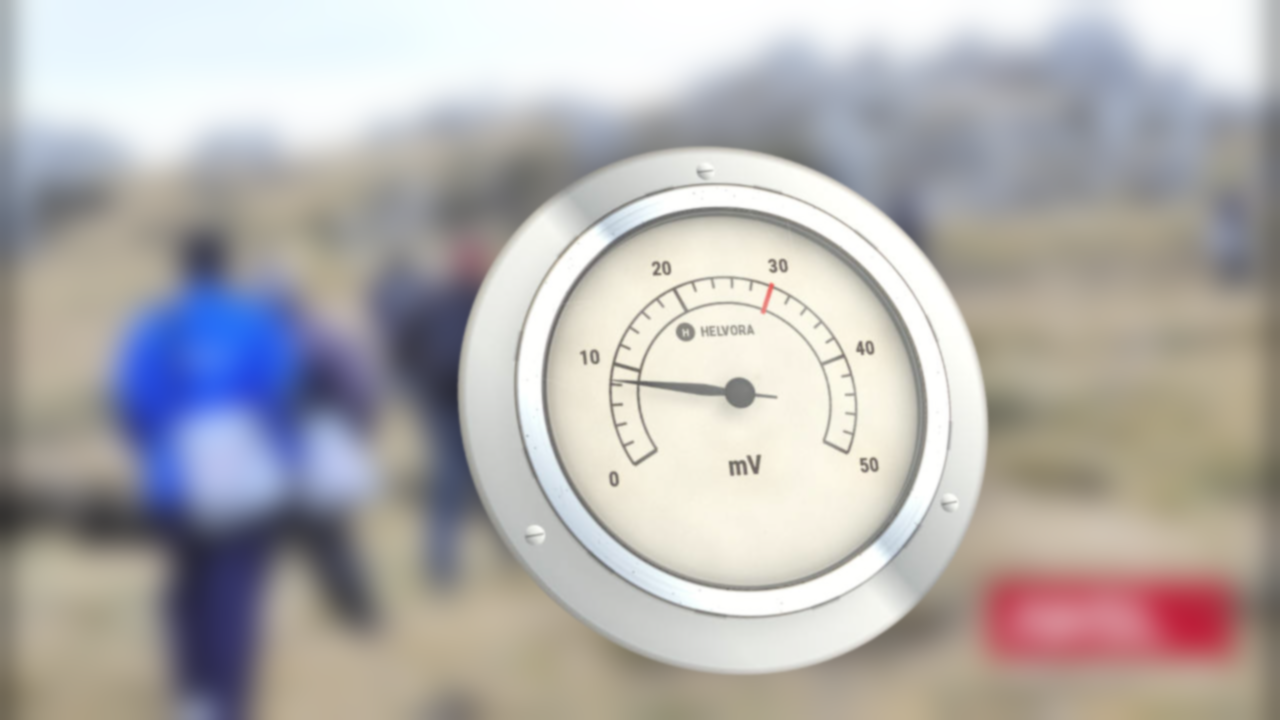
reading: 8,mV
